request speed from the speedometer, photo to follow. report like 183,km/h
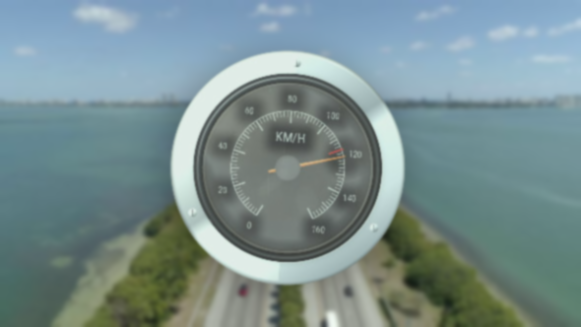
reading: 120,km/h
